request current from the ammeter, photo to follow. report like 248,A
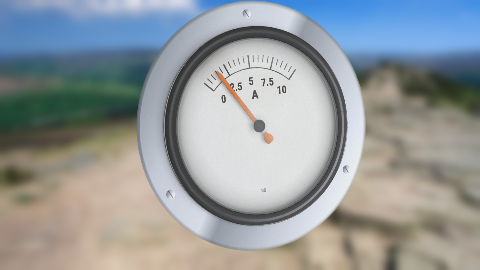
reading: 1.5,A
